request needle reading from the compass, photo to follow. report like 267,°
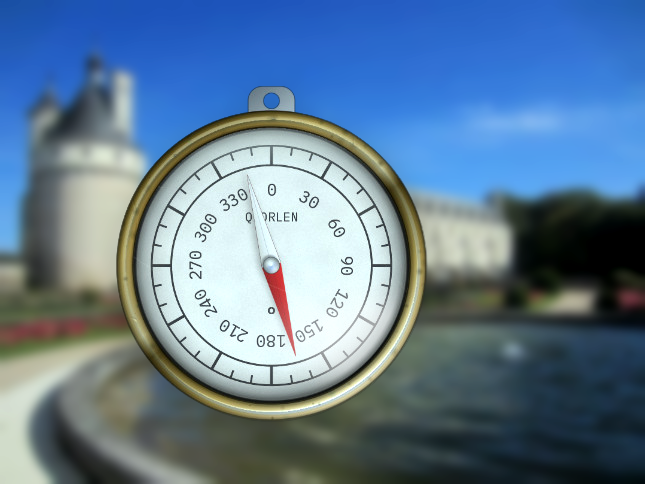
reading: 165,°
